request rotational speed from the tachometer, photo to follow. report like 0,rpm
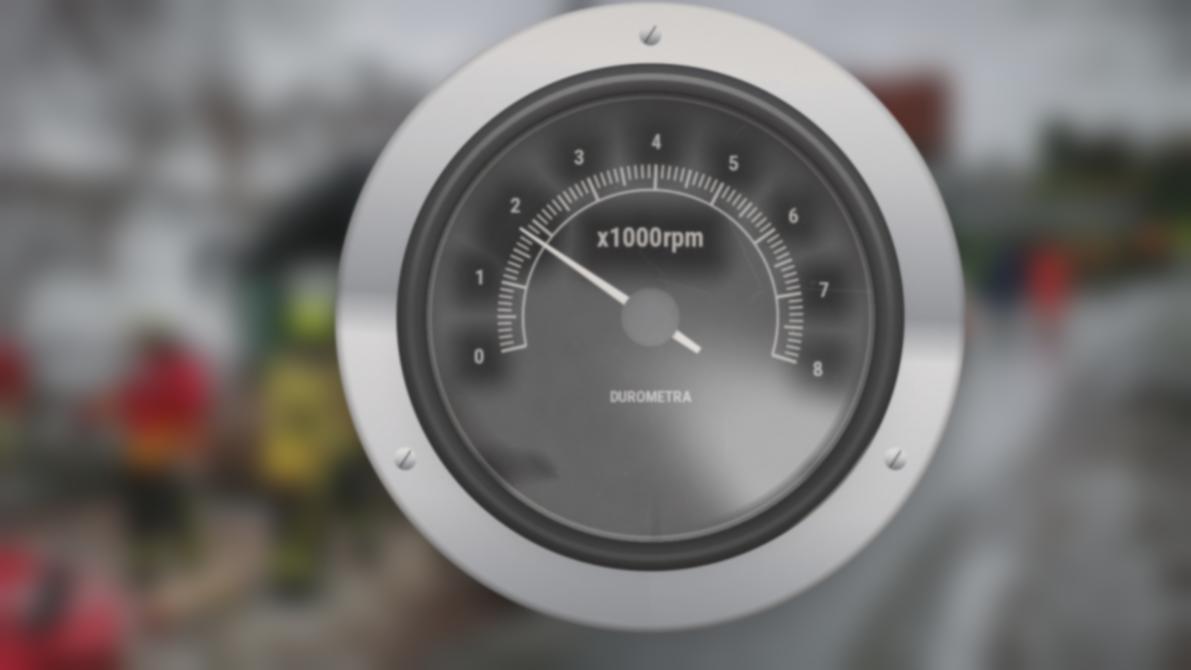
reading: 1800,rpm
